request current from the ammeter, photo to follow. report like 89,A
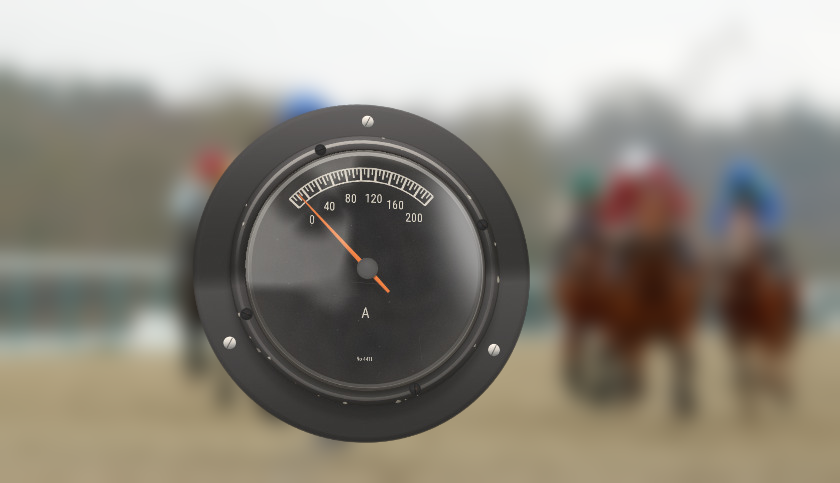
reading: 10,A
